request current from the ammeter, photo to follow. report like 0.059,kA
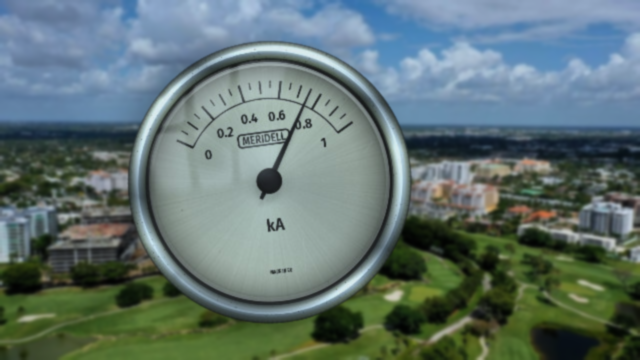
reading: 0.75,kA
